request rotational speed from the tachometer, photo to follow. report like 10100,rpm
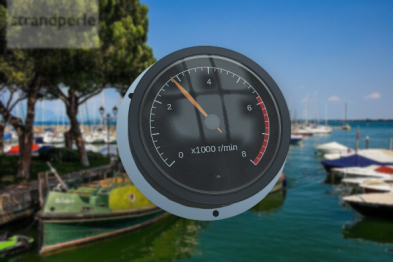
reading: 2800,rpm
